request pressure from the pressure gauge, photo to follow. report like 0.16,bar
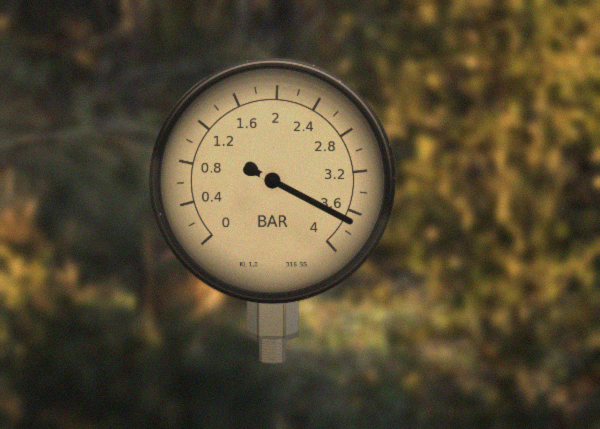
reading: 3.7,bar
